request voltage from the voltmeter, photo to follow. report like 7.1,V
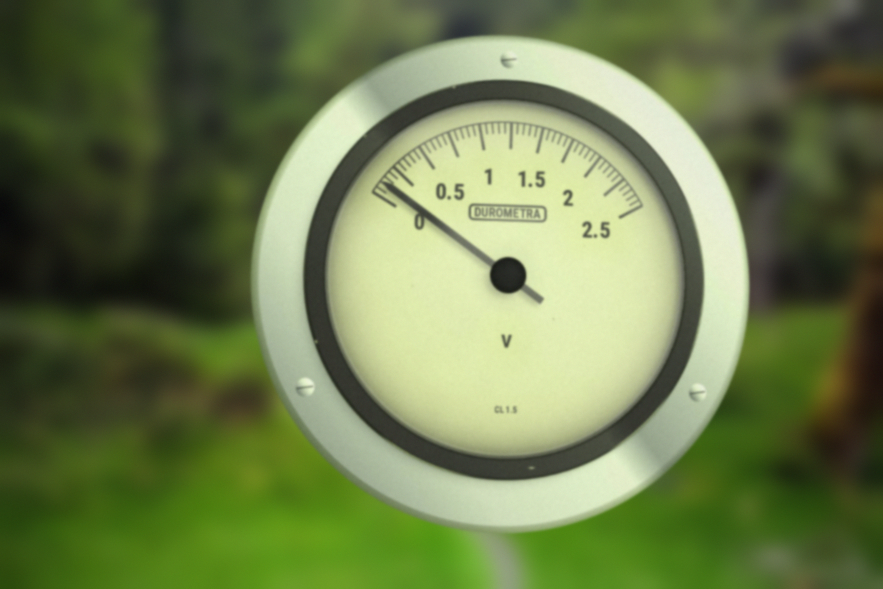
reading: 0.1,V
